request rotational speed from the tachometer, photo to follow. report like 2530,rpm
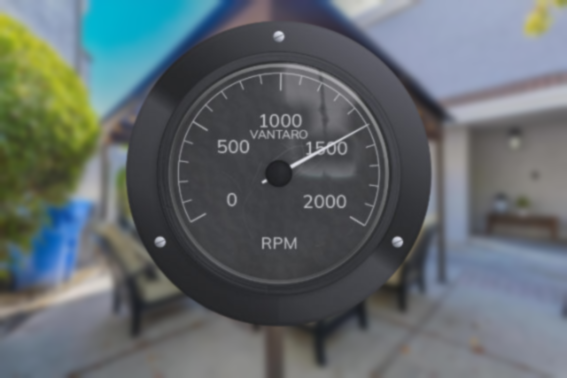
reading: 1500,rpm
